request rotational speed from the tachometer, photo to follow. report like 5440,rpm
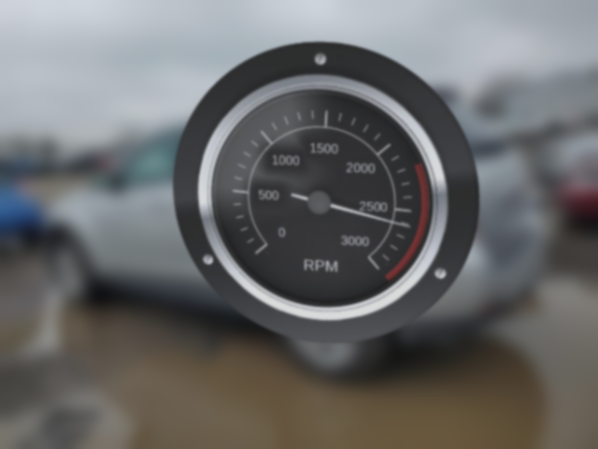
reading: 2600,rpm
